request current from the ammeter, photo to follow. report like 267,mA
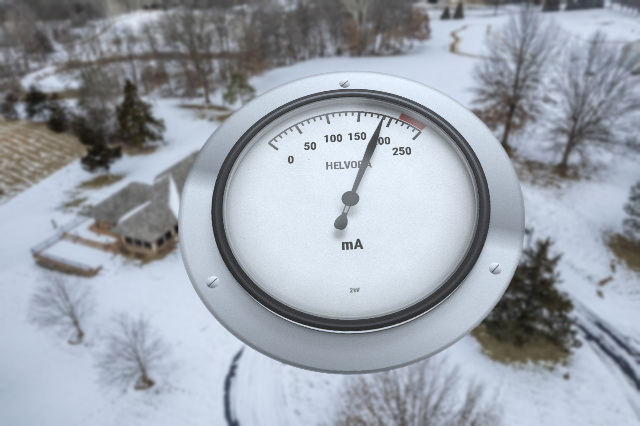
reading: 190,mA
